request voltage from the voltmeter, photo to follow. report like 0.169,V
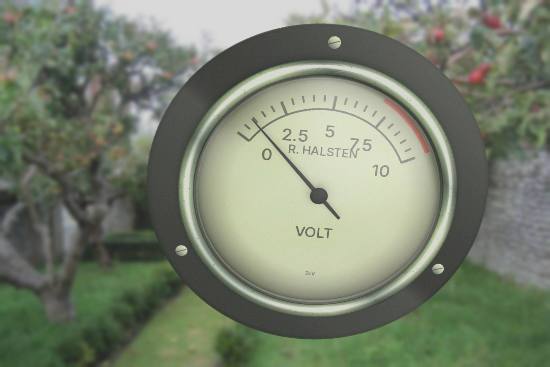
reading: 1,V
